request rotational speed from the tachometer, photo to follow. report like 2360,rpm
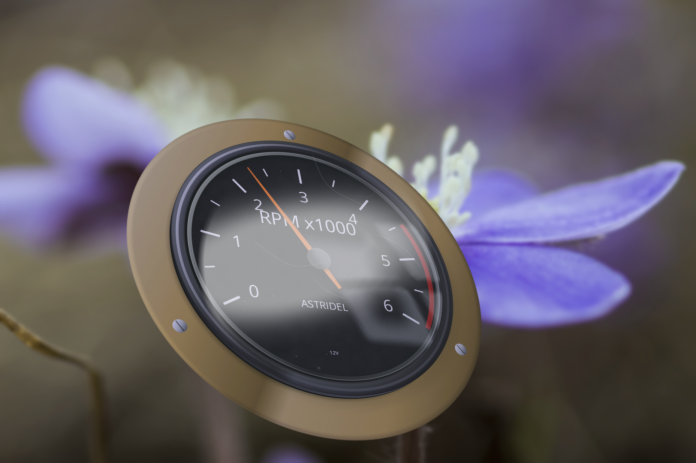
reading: 2250,rpm
